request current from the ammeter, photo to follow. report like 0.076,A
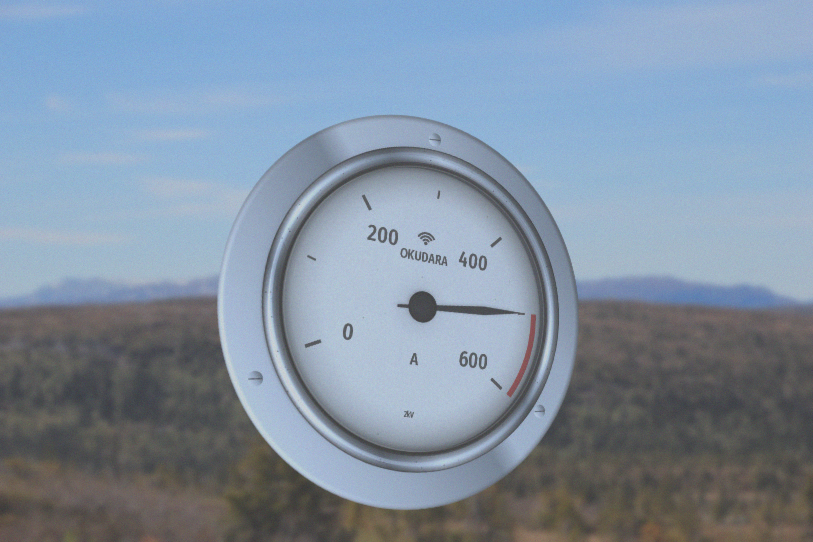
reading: 500,A
